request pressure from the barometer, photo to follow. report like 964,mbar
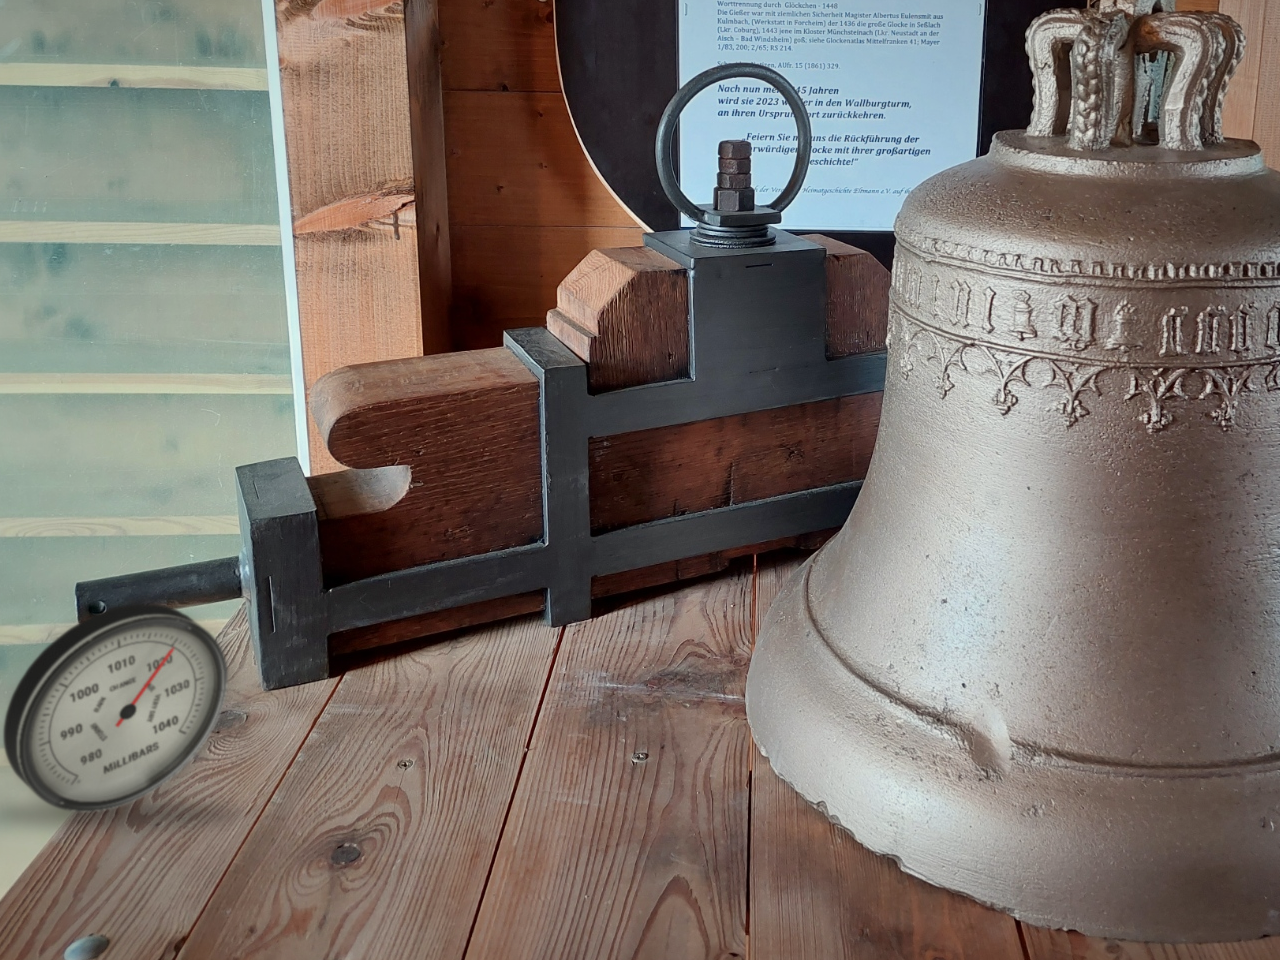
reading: 1020,mbar
